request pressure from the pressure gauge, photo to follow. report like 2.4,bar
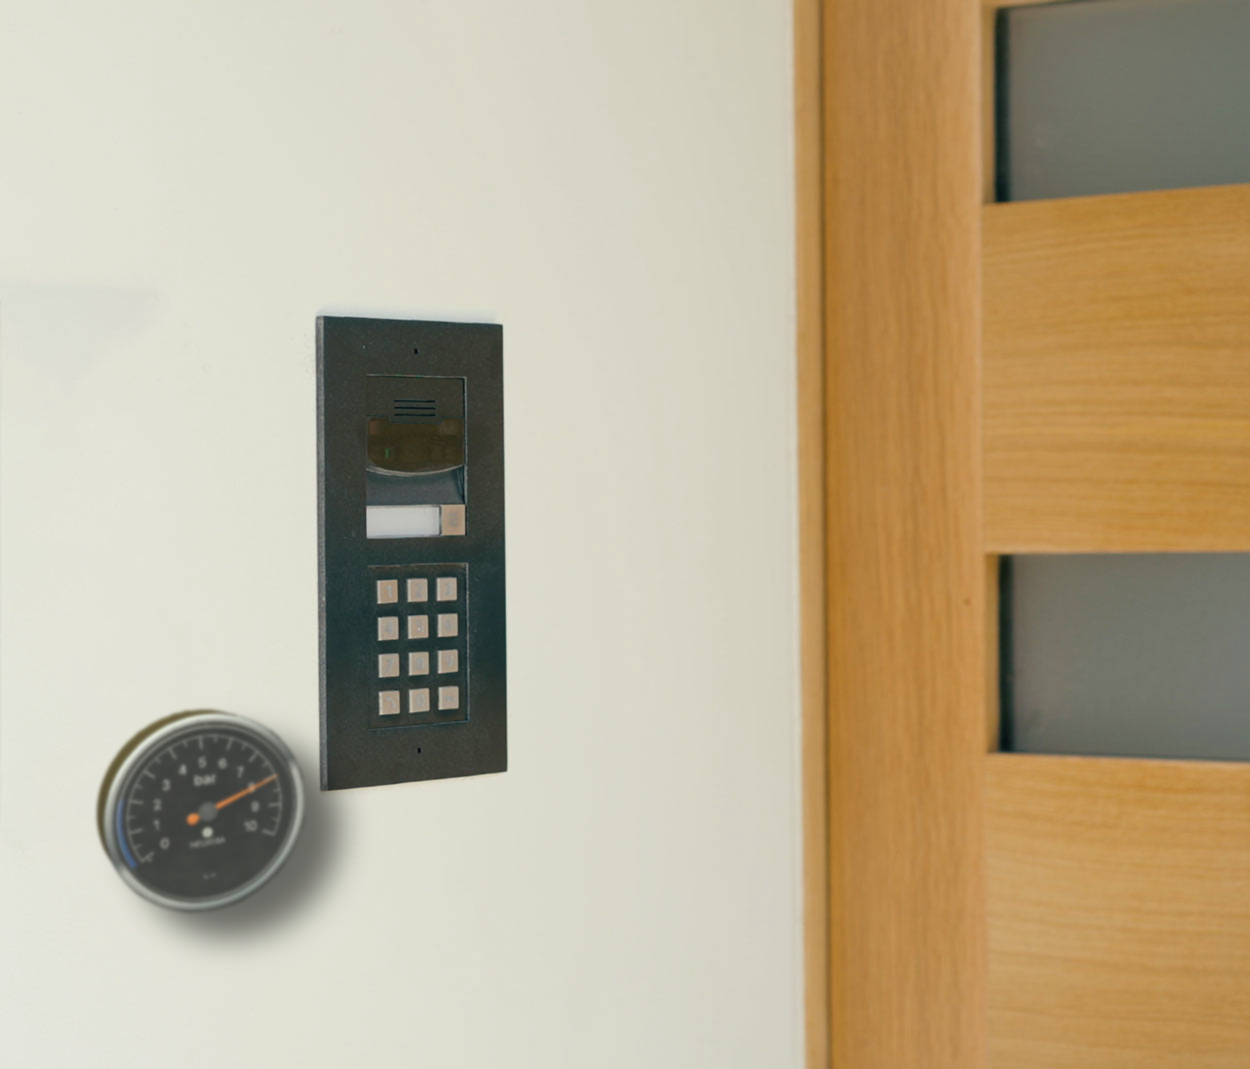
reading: 8,bar
